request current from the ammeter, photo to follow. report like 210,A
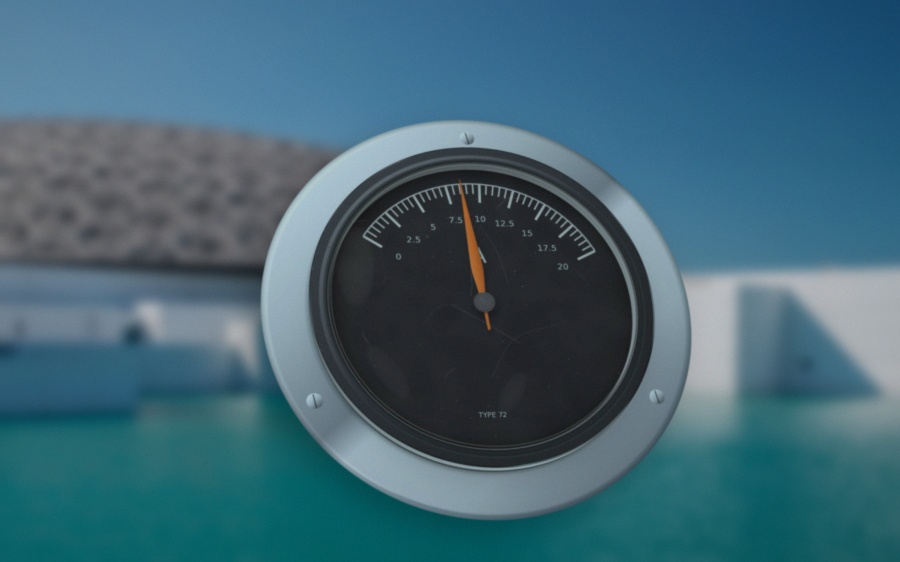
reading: 8.5,A
